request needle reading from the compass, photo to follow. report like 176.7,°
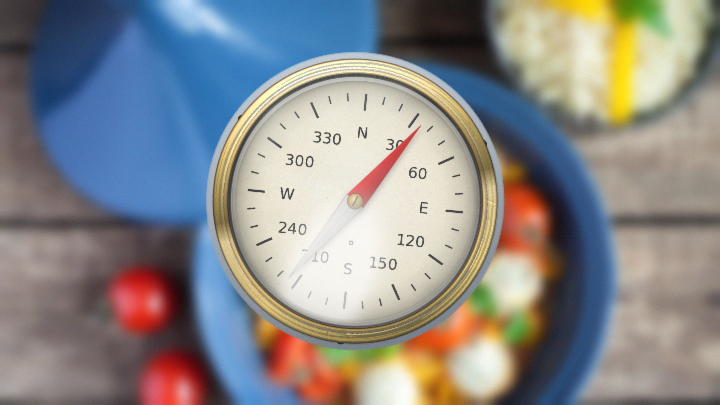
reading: 35,°
